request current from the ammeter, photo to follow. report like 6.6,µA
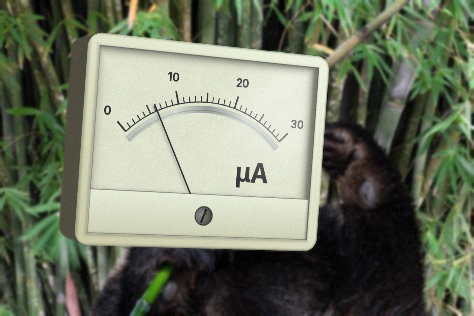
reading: 6,µA
